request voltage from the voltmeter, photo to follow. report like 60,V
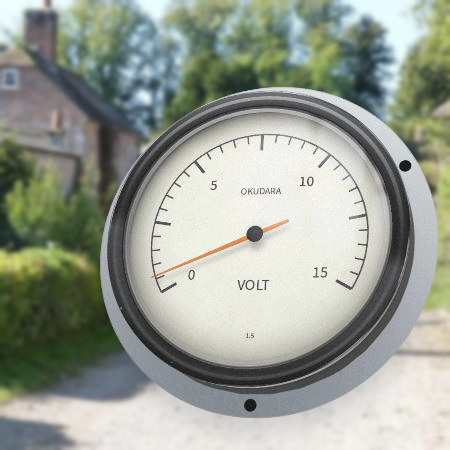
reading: 0.5,V
